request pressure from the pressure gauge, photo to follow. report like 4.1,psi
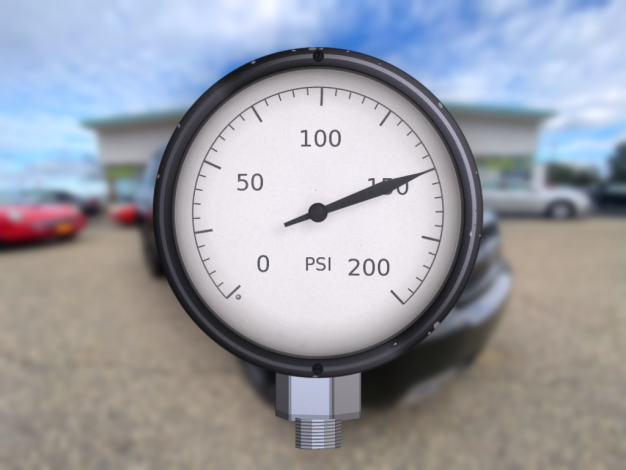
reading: 150,psi
